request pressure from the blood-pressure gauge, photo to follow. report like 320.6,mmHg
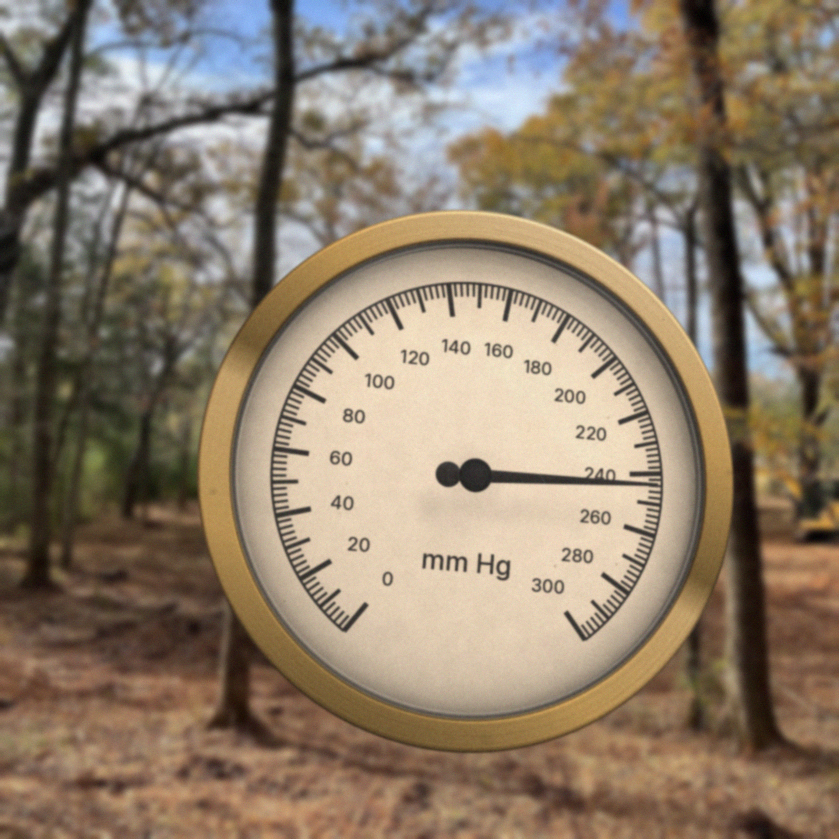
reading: 244,mmHg
